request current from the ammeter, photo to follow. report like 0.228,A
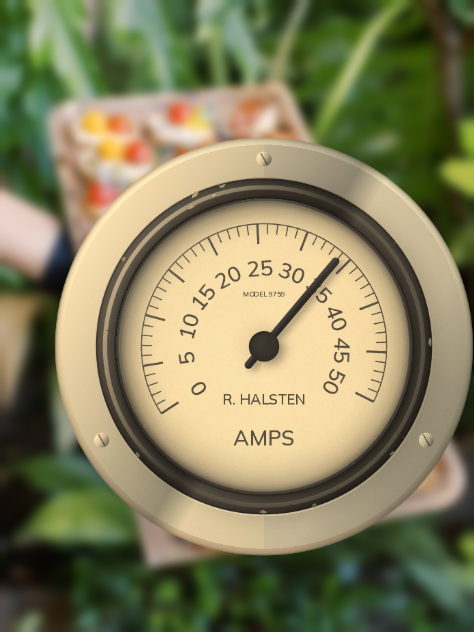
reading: 34,A
